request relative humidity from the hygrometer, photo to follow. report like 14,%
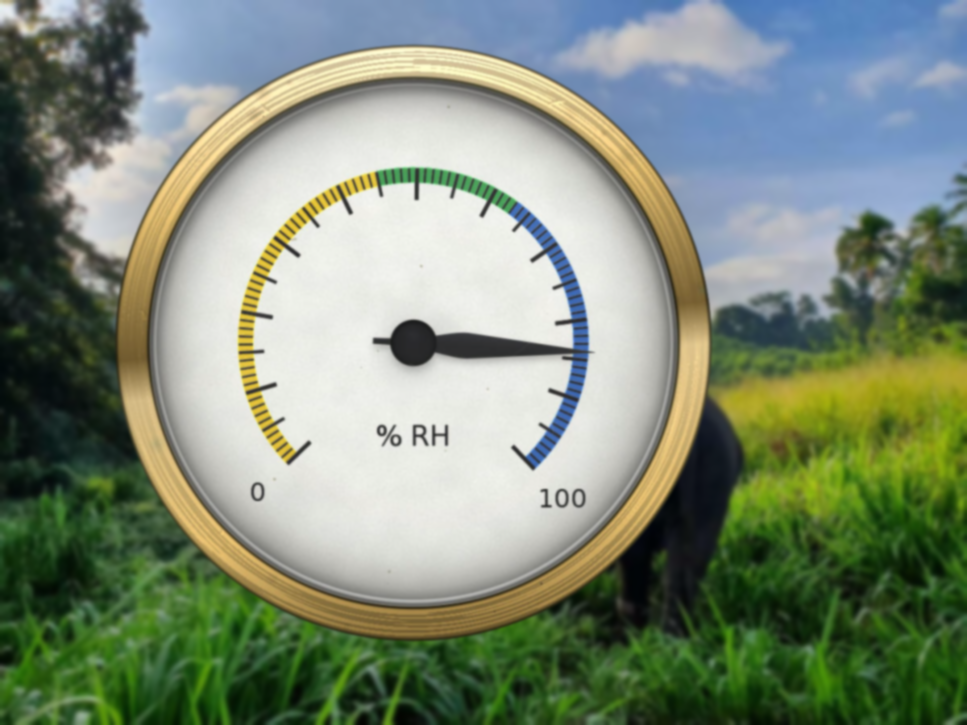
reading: 84,%
